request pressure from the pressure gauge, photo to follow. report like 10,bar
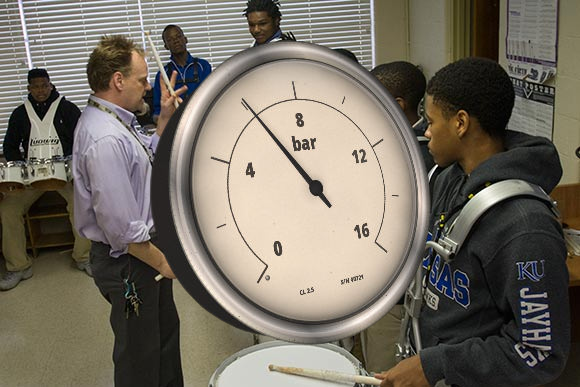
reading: 6,bar
